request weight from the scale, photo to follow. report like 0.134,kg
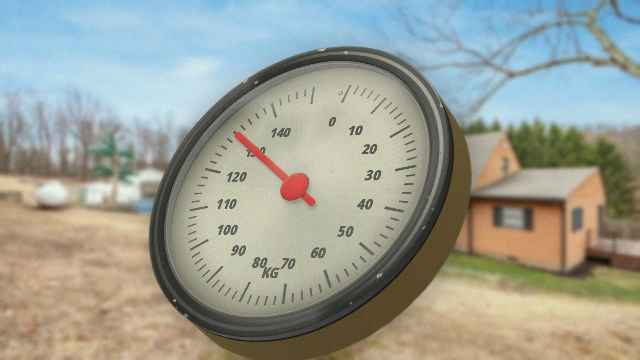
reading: 130,kg
